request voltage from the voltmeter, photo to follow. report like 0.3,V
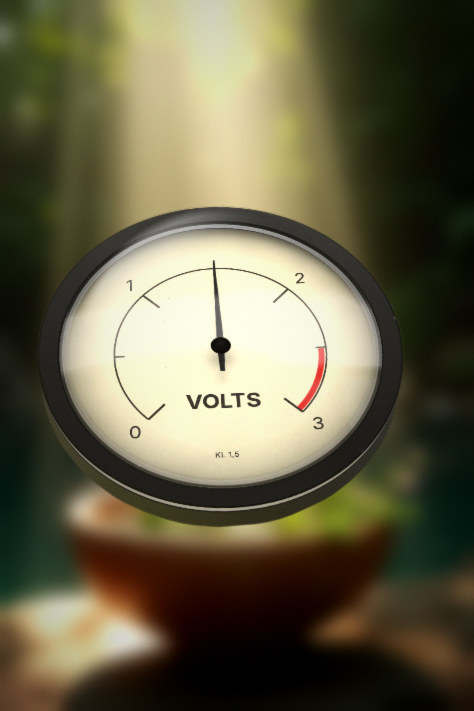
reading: 1.5,V
